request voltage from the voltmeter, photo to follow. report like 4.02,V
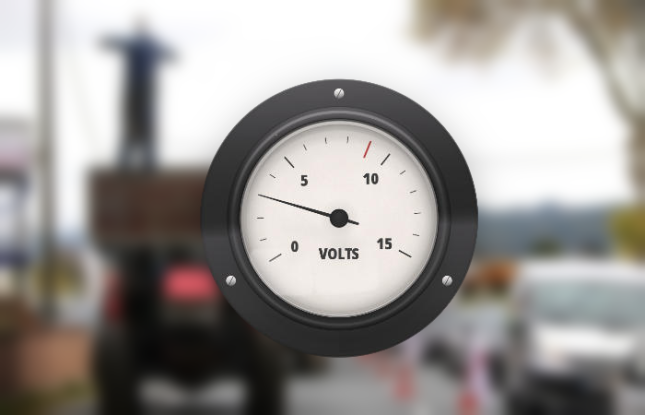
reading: 3,V
